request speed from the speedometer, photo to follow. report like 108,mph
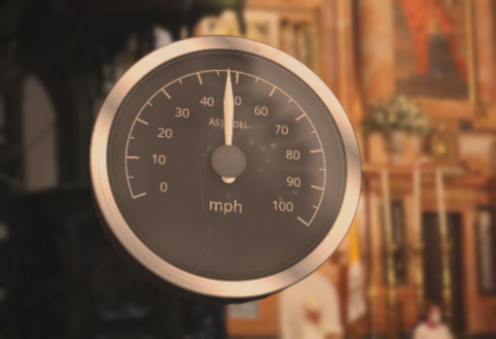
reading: 47.5,mph
